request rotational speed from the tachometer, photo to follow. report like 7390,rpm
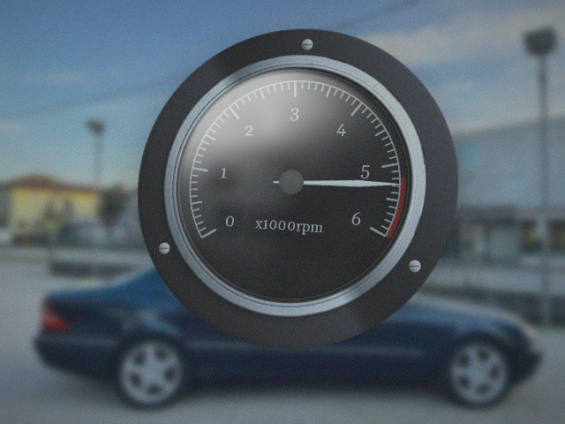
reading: 5300,rpm
